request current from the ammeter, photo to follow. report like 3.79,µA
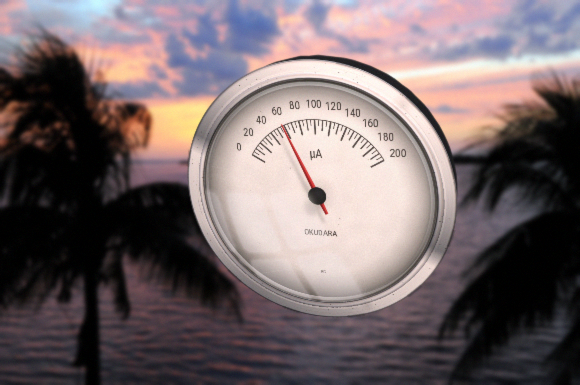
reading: 60,µA
